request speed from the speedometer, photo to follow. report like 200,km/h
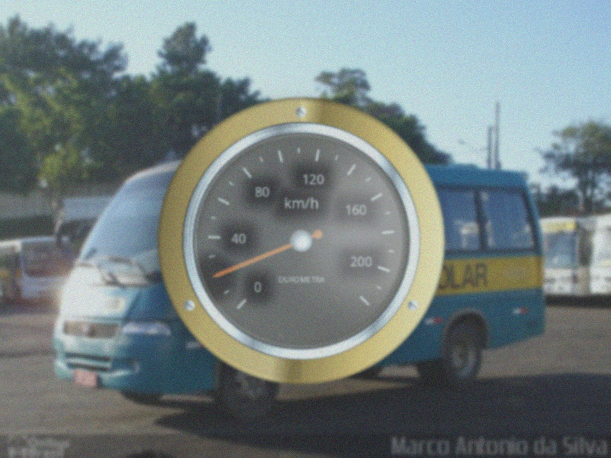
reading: 20,km/h
